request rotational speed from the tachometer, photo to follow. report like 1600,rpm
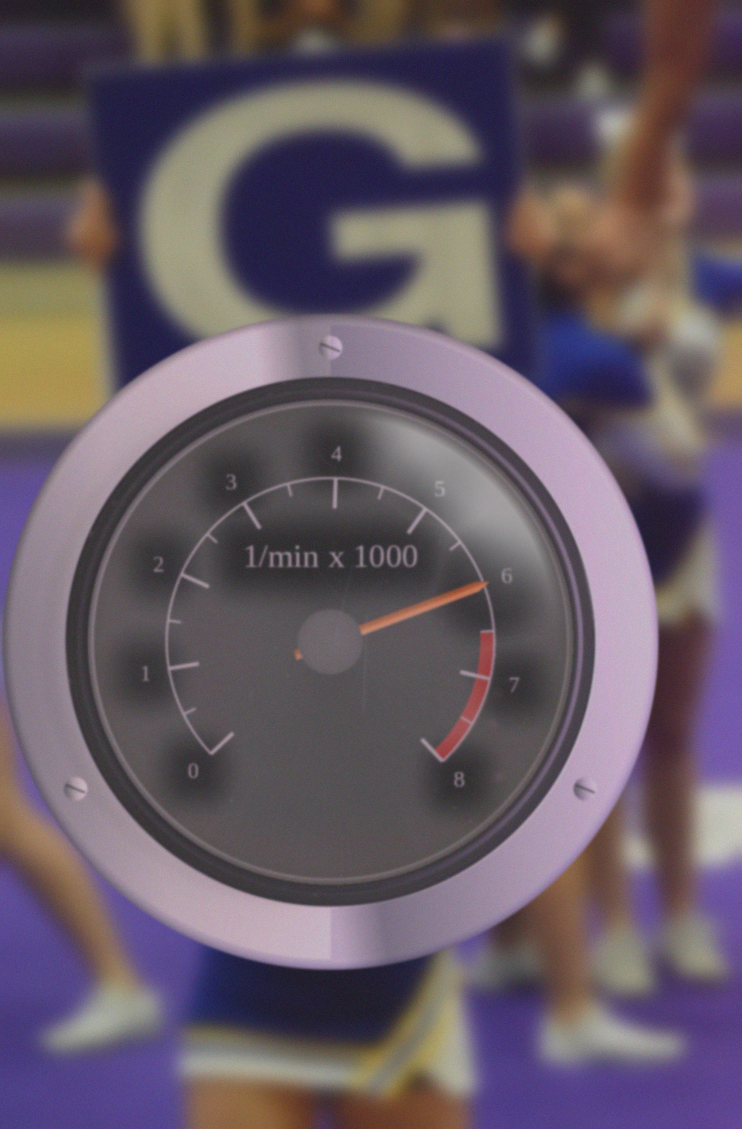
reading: 6000,rpm
